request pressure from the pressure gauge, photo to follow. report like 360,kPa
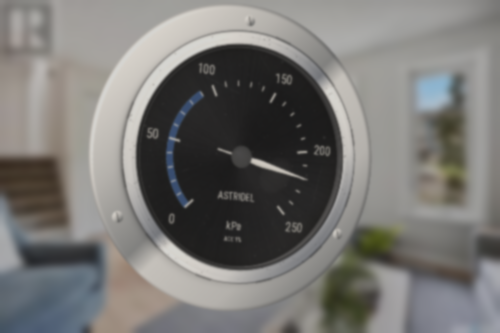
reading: 220,kPa
